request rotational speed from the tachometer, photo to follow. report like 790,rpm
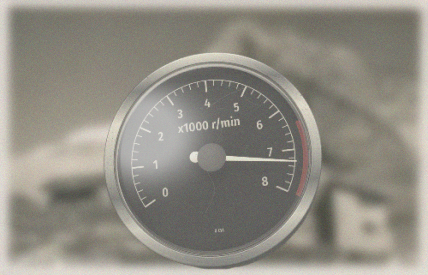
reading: 7300,rpm
